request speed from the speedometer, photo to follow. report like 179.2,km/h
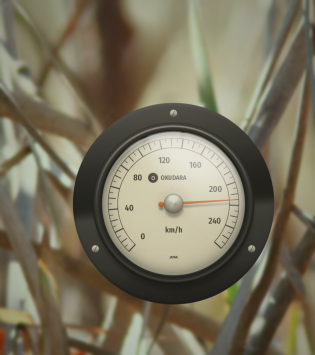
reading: 215,km/h
